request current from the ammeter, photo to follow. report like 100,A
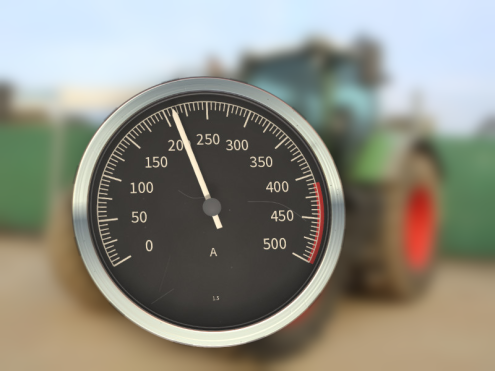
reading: 210,A
